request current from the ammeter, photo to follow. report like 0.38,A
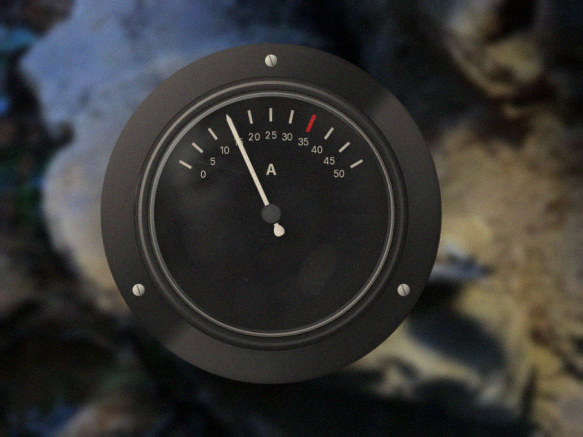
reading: 15,A
